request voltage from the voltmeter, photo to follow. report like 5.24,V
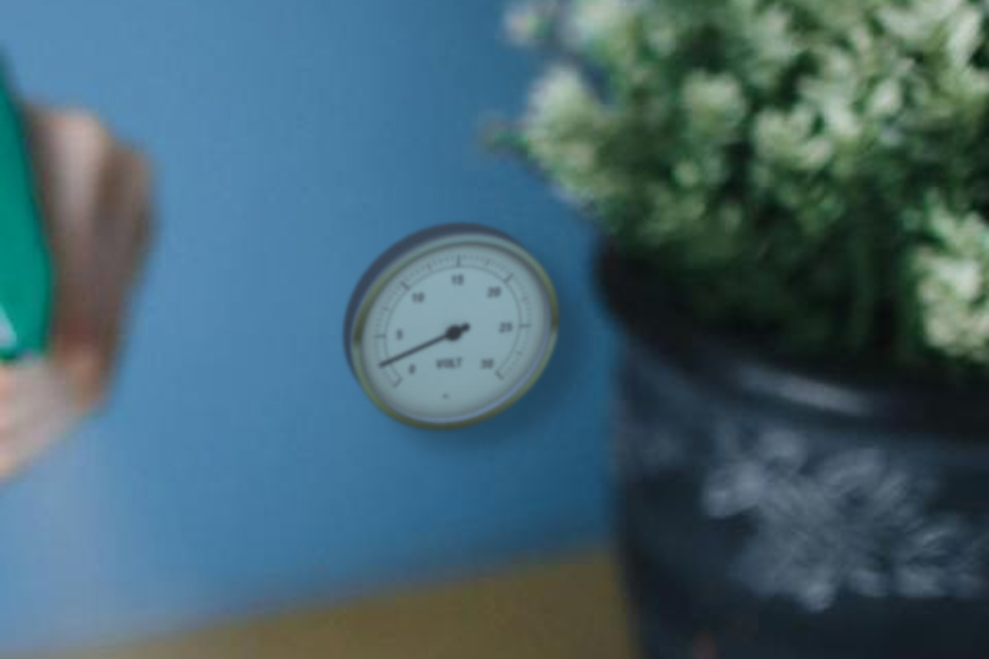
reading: 2.5,V
